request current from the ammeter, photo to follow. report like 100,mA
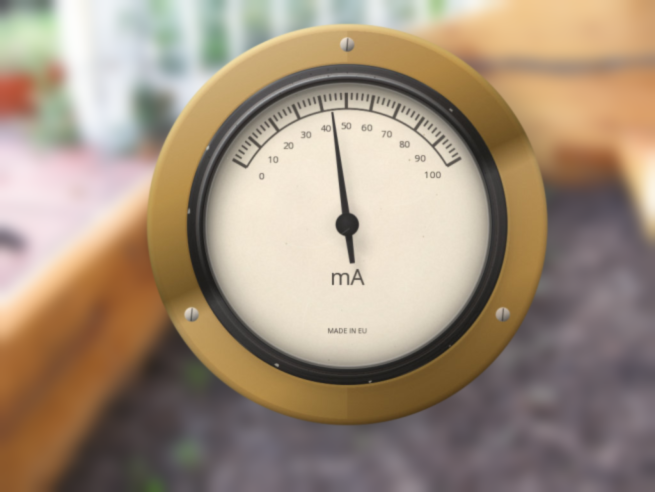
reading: 44,mA
